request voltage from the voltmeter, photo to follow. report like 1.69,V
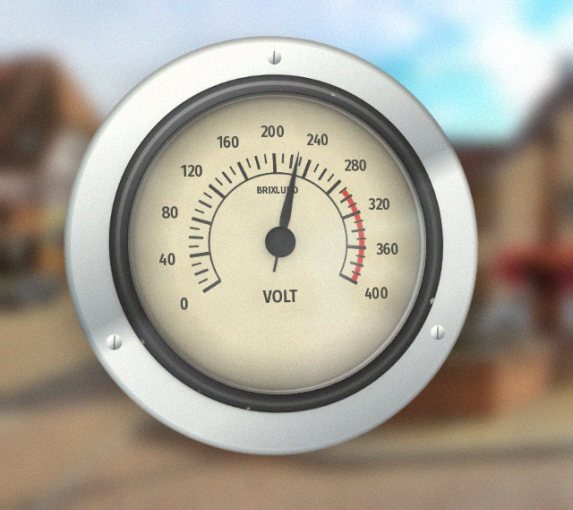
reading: 225,V
